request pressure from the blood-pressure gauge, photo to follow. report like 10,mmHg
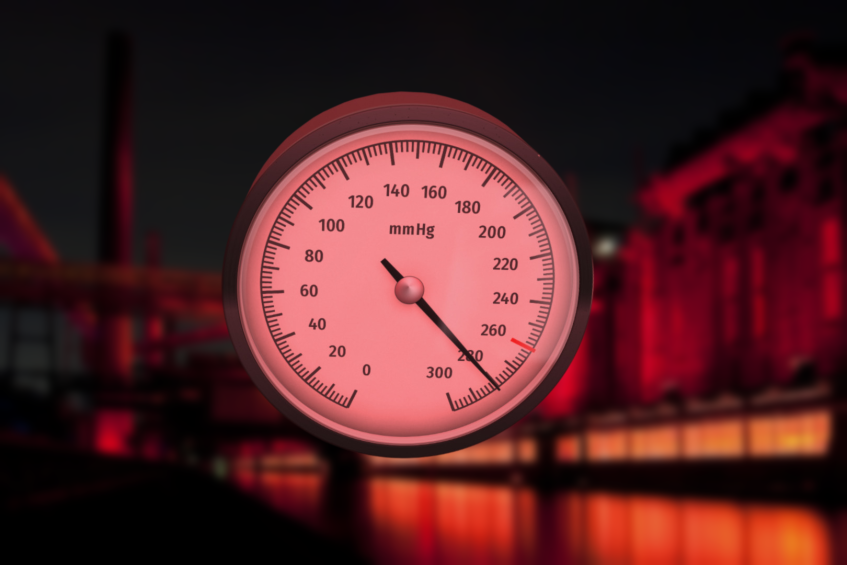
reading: 280,mmHg
